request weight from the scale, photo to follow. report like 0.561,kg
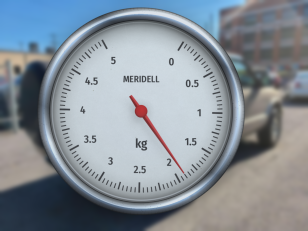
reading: 1.9,kg
